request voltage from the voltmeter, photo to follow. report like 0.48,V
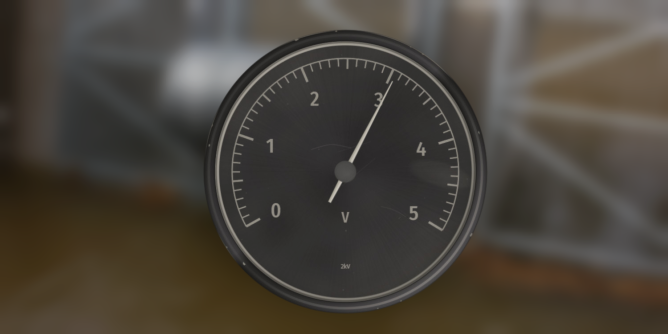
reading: 3.05,V
